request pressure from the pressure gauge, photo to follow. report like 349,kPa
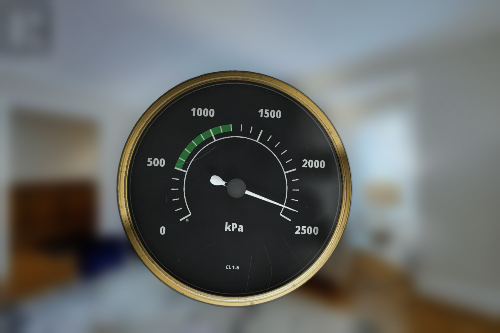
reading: 2400,kPa
